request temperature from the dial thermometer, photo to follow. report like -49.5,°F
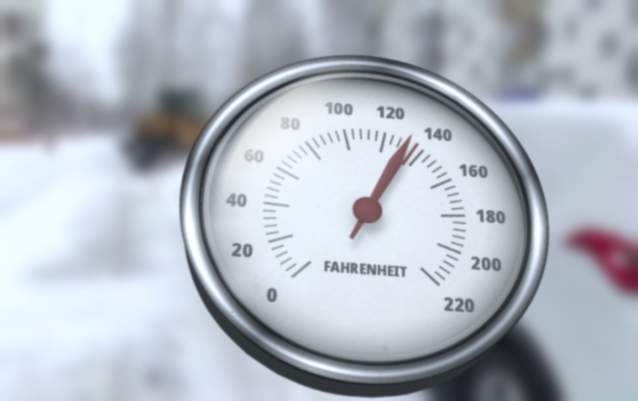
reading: 132,°F
